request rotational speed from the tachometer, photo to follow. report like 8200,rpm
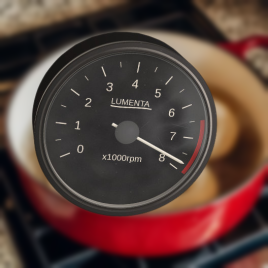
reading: 7750,rpm
